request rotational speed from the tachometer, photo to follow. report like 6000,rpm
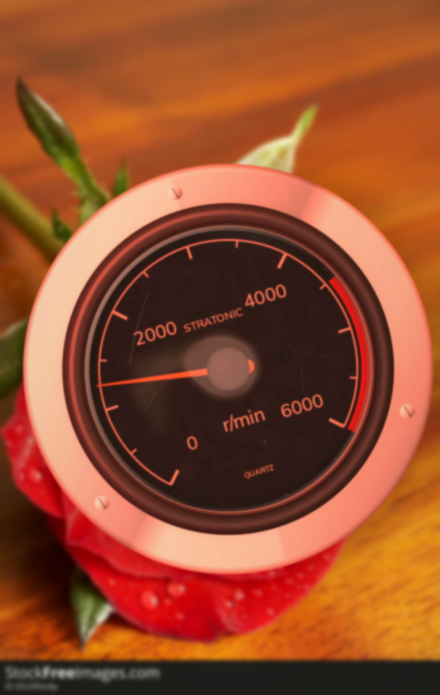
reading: 1250,rpm
